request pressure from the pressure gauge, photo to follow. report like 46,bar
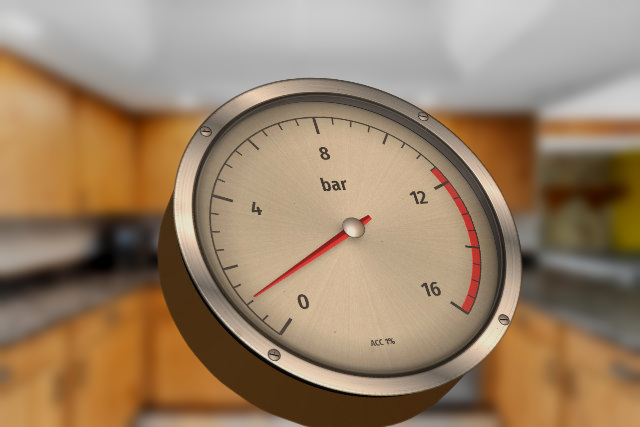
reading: 1,bar
